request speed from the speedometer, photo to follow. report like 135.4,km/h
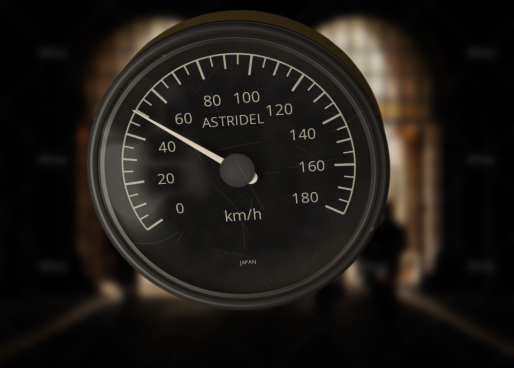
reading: 50,km/h
